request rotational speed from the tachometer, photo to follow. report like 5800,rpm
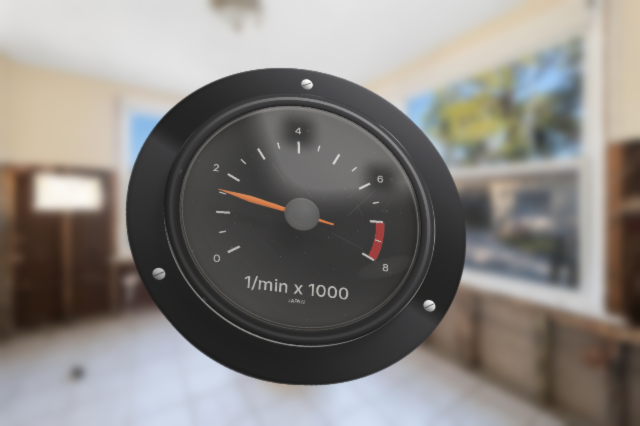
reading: 1500,rpm
